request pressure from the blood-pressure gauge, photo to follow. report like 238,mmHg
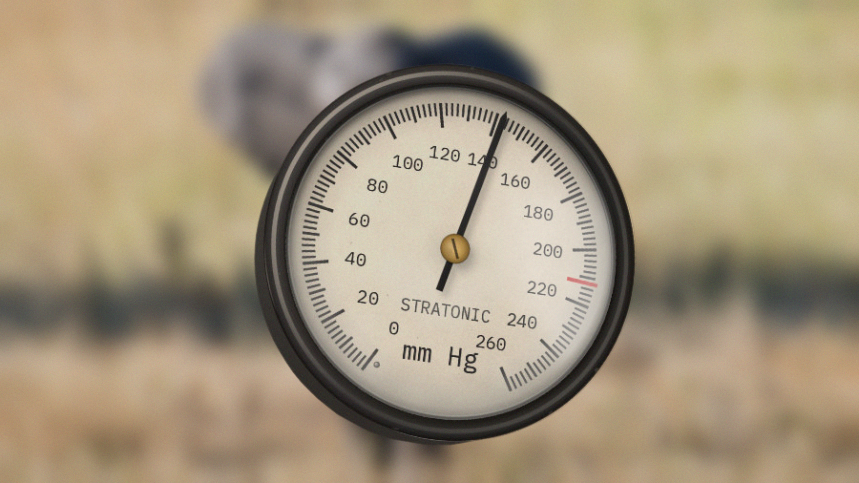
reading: 142,mmHg
